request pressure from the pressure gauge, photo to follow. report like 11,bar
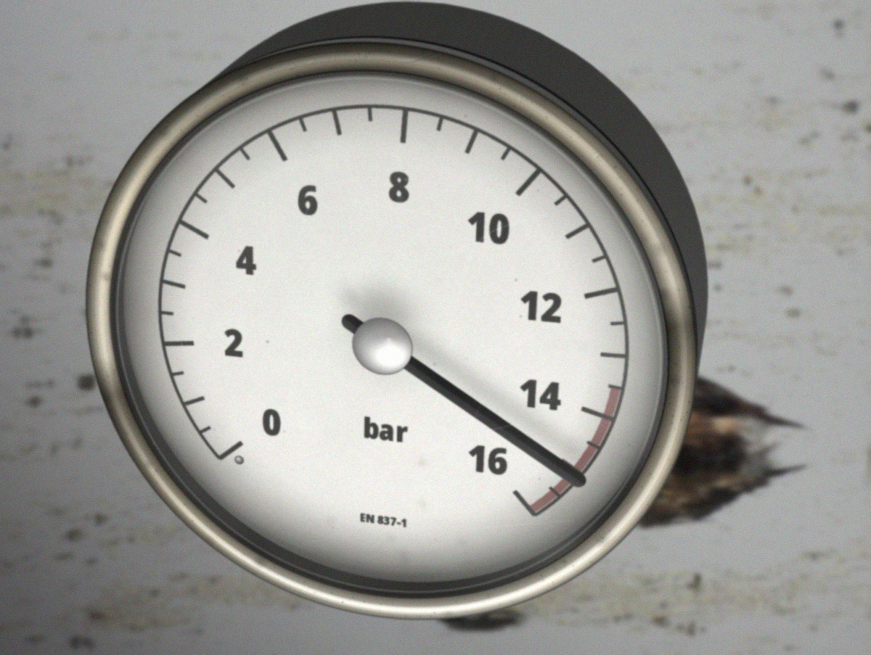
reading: 15,bar
